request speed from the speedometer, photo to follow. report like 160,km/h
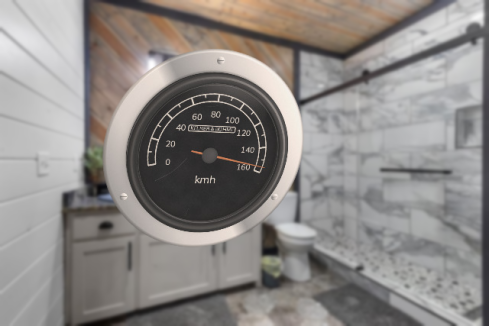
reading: 155,km/h
